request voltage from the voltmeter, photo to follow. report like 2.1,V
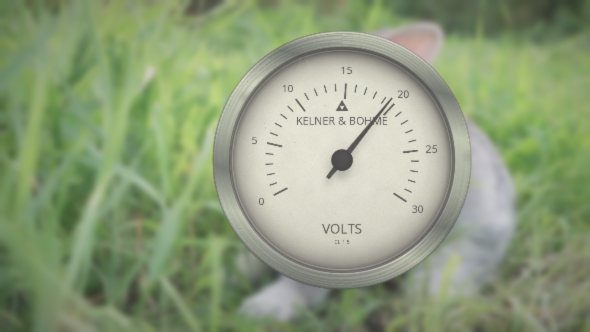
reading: 19.5,V
